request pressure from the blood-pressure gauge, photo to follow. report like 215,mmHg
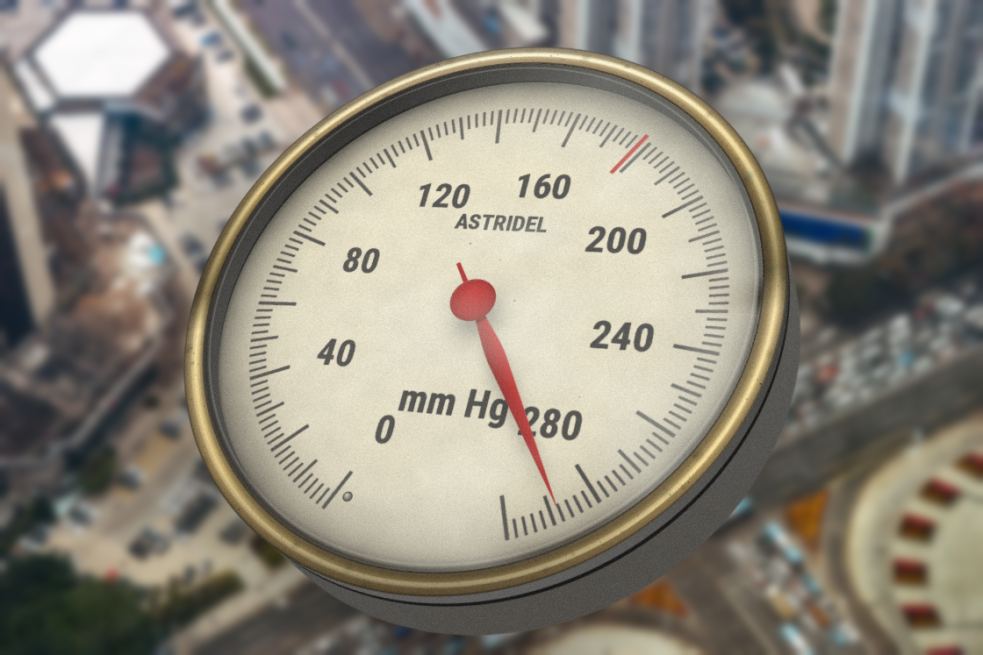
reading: 288,mmHg
